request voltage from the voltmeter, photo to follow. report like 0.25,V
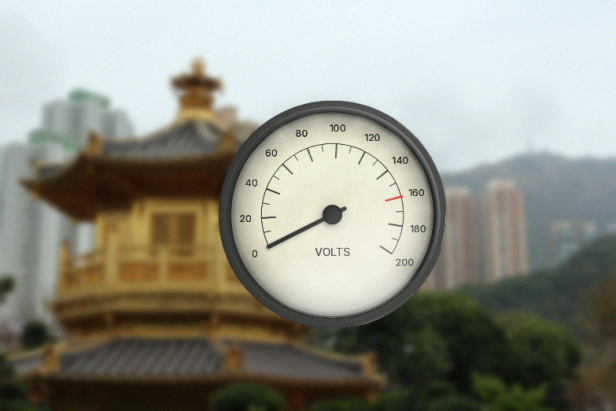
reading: 0,V
